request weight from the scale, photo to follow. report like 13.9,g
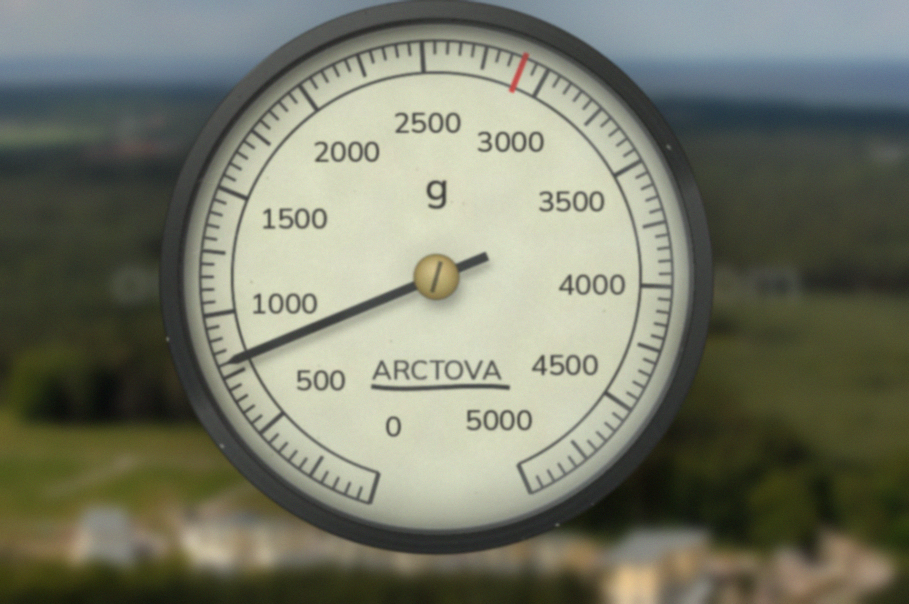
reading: 800,g
